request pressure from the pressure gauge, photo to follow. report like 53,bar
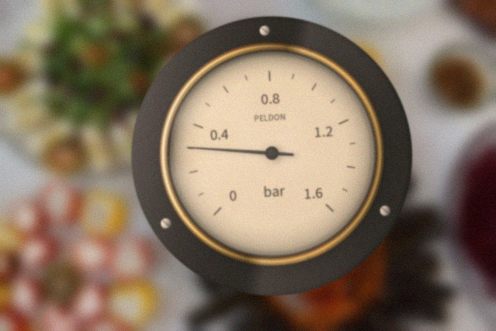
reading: 0.3,bar
